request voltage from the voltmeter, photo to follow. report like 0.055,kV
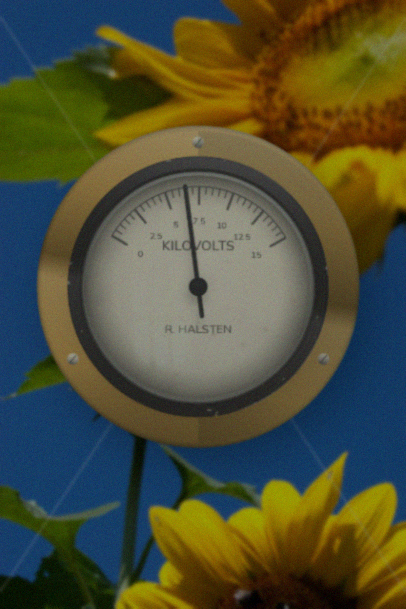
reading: 6.5,kV
